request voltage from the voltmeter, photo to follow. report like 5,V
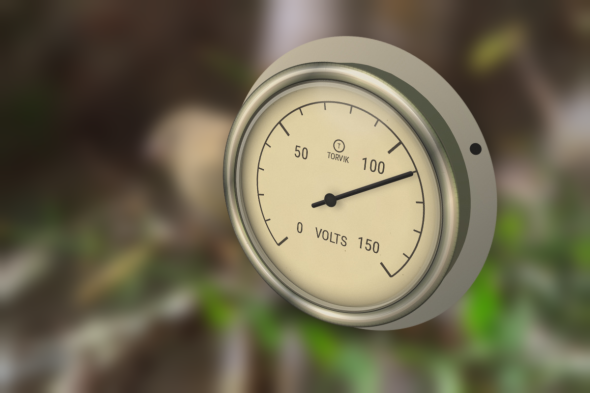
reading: 110,V
